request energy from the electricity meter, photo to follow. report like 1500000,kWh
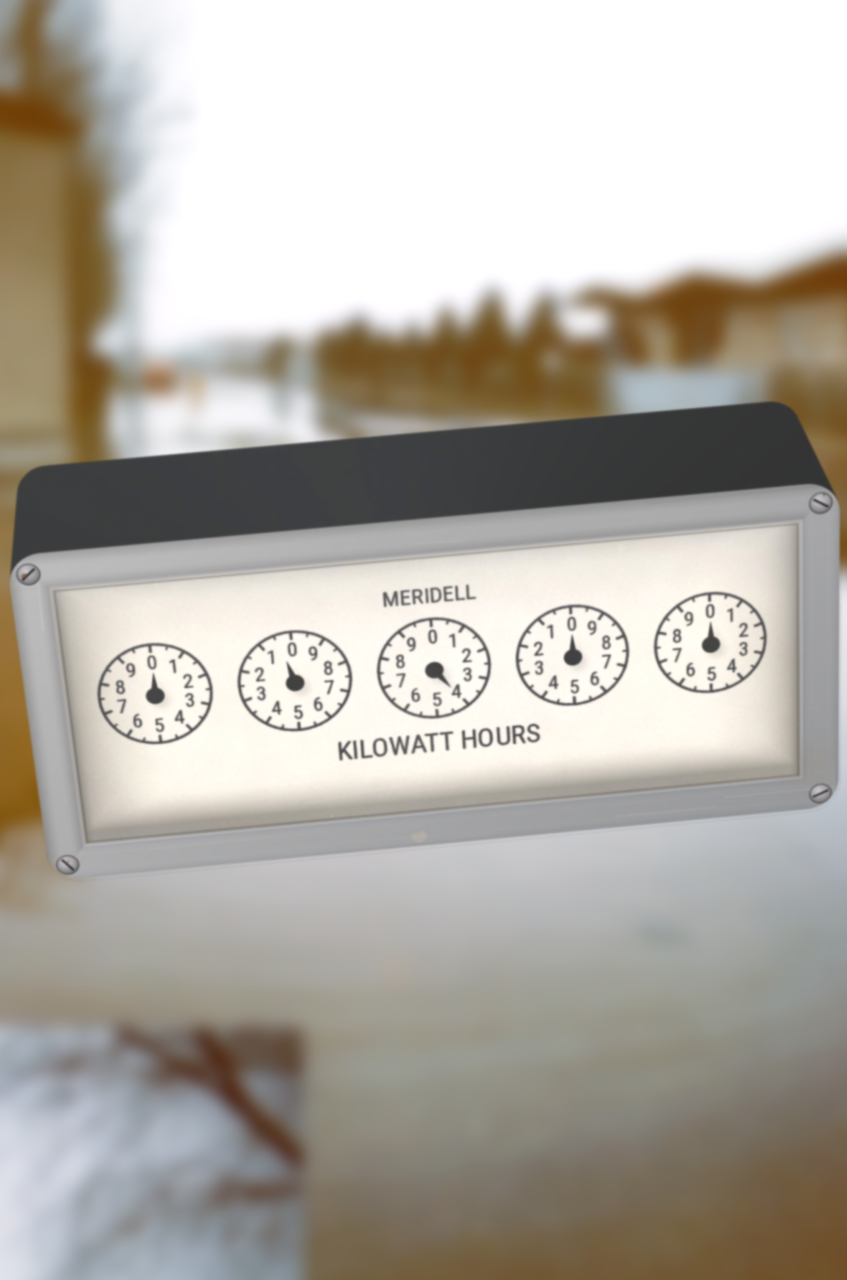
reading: 400,kWh
